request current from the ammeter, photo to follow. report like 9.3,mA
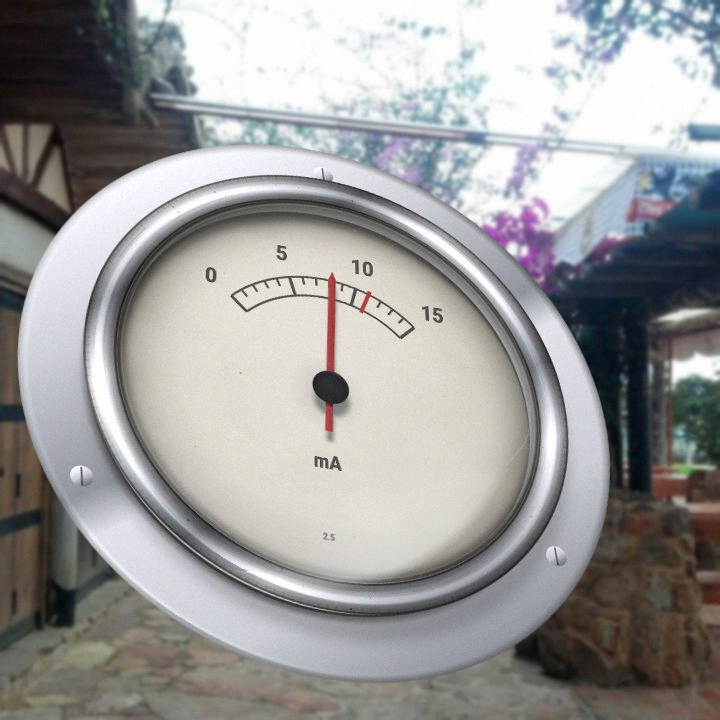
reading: 8,mA
